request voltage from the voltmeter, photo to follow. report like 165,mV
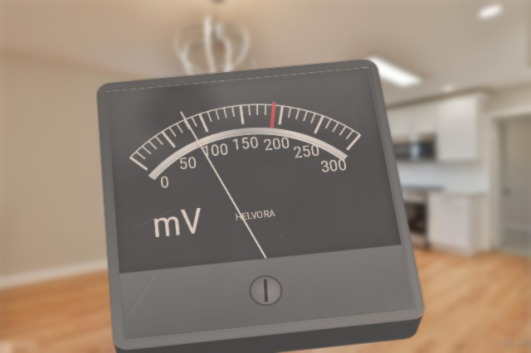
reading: 80,mV
